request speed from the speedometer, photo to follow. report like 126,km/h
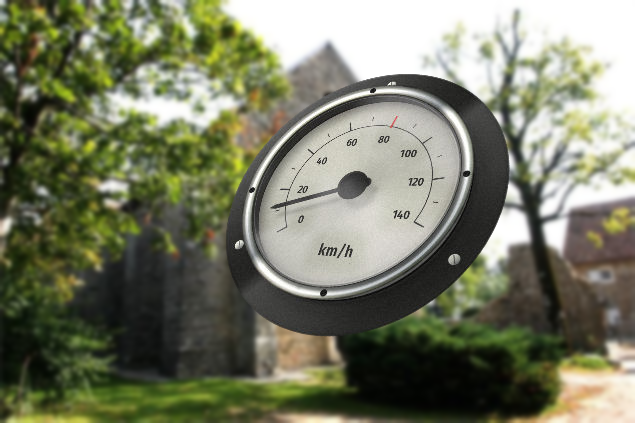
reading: 10,km/h
